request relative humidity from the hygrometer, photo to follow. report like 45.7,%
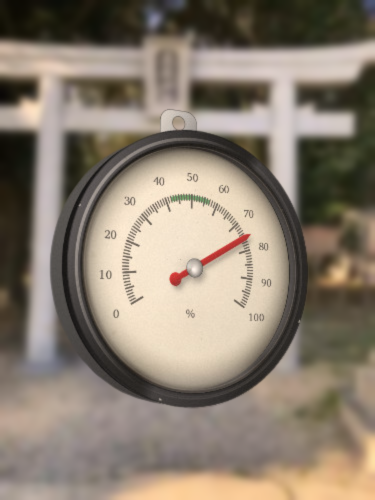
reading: 75,%
